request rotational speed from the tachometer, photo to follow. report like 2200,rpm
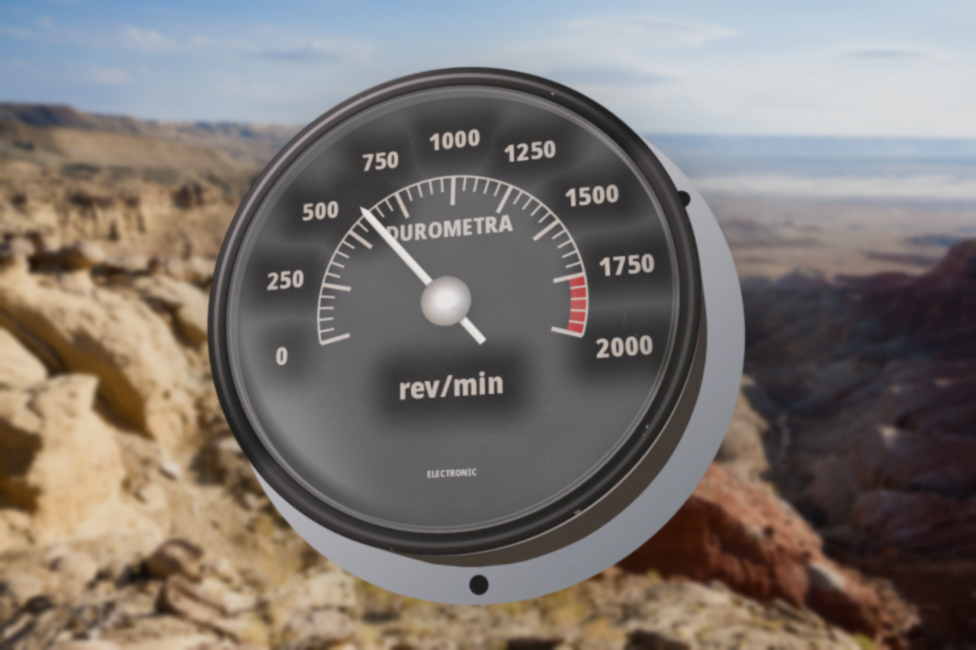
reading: 600,rpm
